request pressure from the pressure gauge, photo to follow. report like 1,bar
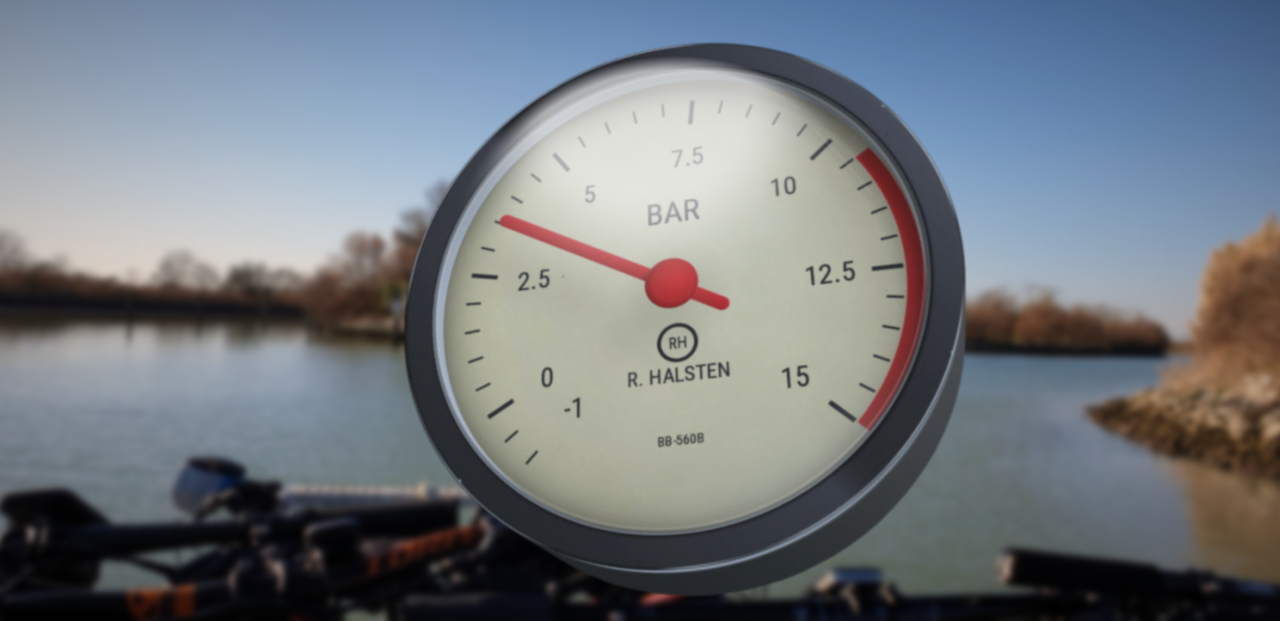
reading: 3.5,bar
